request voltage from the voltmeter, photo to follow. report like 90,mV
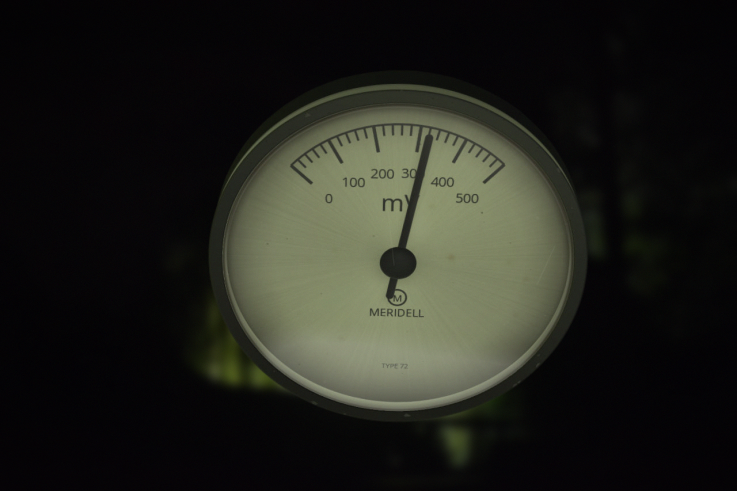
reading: 320,mV
